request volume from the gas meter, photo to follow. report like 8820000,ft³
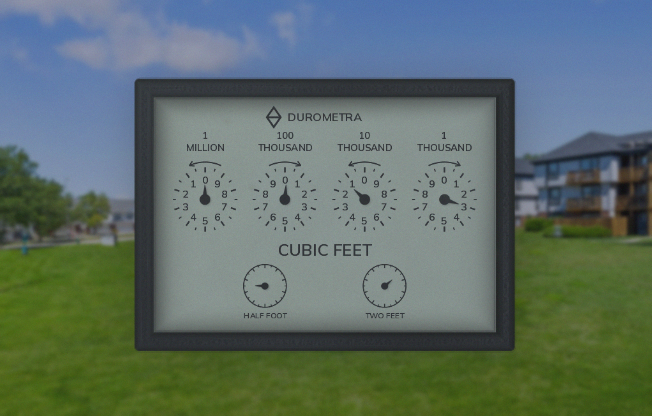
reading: 1300,ft³
